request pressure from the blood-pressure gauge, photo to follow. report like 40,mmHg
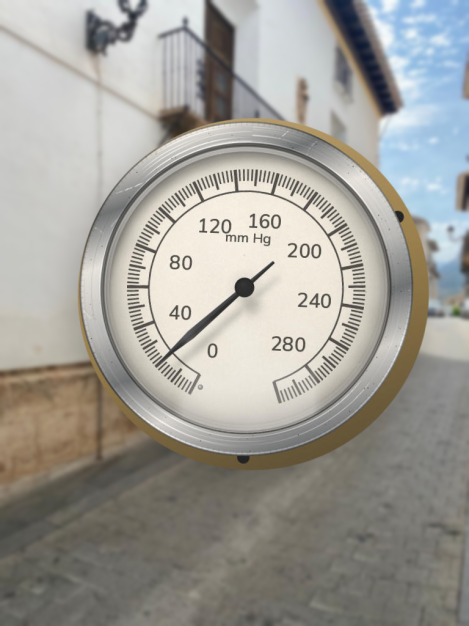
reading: 20,mmHg
